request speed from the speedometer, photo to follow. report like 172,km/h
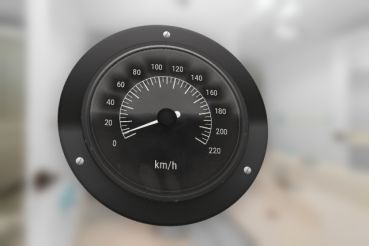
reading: 5,km/h
